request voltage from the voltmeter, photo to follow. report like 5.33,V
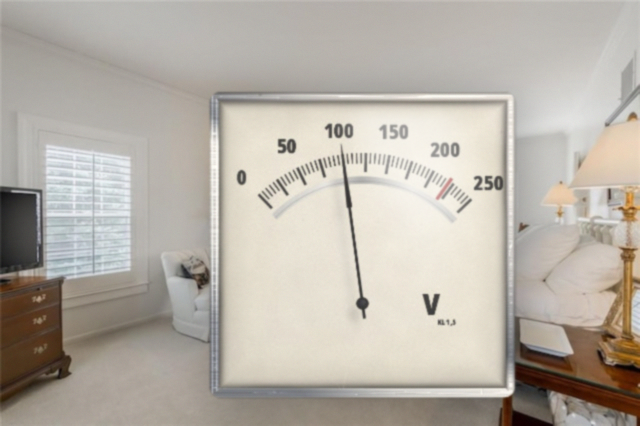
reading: 100,V
